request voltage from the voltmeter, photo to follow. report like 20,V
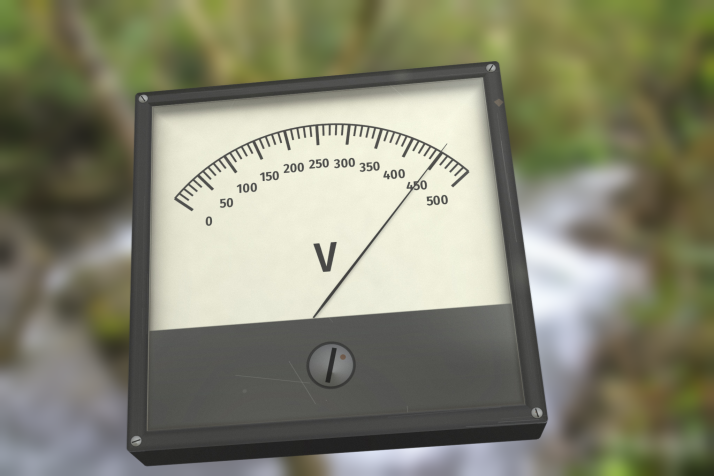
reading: 450,V
